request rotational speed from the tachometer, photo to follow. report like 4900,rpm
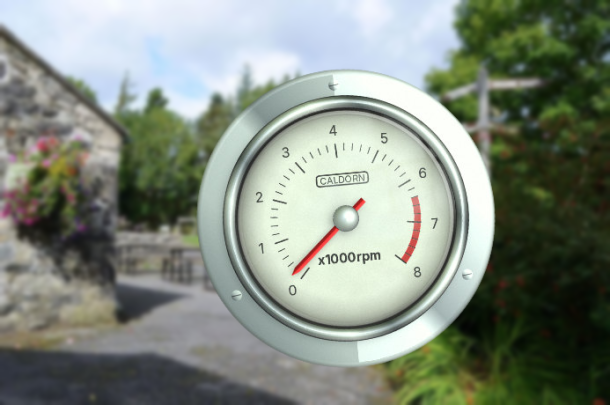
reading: 200,rpm
